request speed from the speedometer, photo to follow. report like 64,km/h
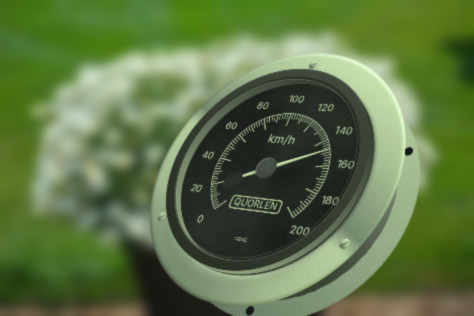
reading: 150,km/h
